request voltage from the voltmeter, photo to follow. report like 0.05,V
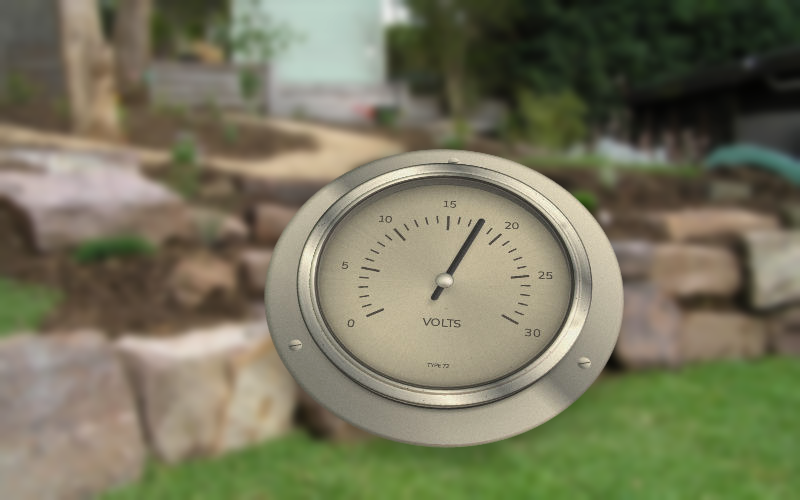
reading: 18,V
